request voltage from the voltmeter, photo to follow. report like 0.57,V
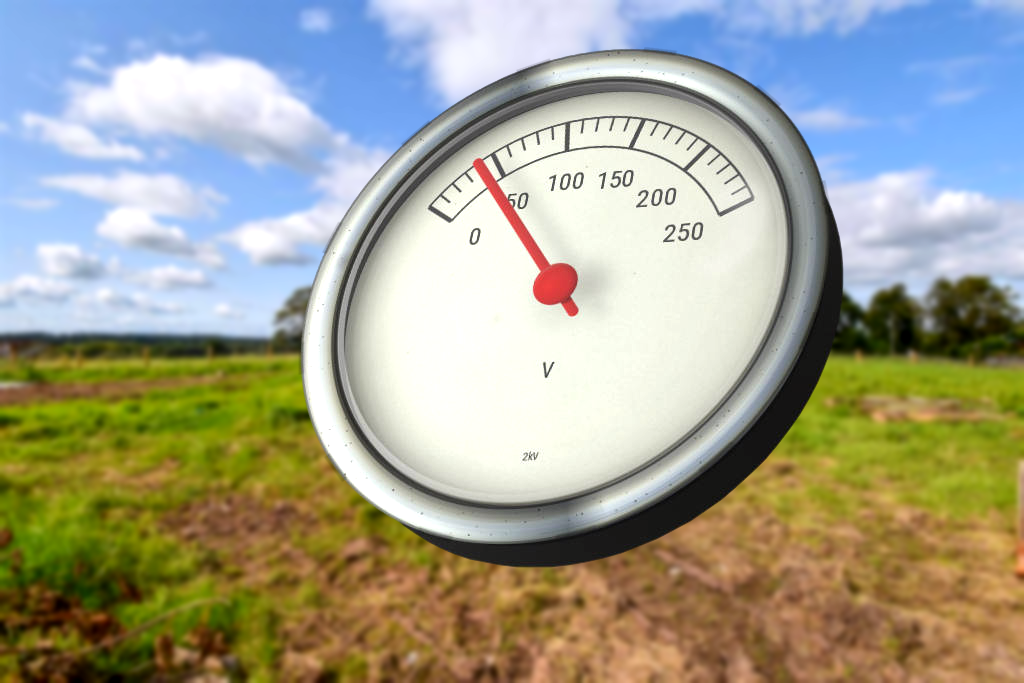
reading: 40,V
